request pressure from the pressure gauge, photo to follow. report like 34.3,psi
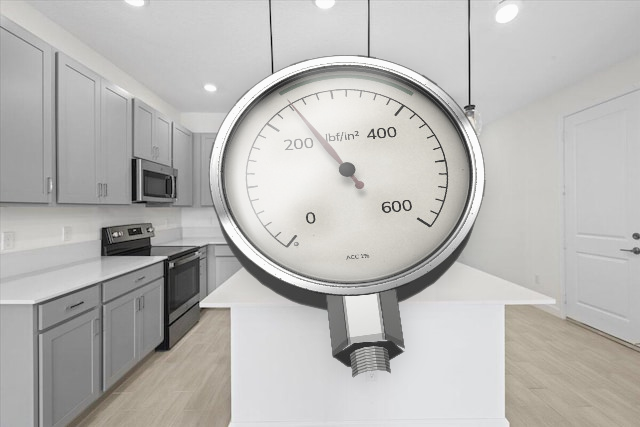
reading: 240,psi
